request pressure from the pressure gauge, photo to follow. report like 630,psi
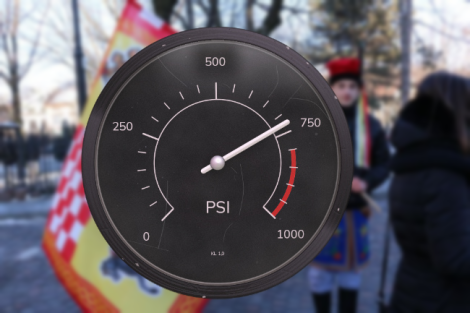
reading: 725,psi
